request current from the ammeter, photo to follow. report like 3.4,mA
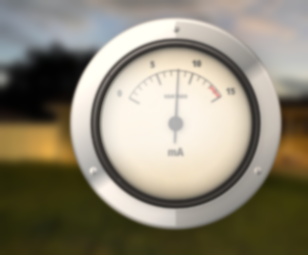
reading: 8,mA
